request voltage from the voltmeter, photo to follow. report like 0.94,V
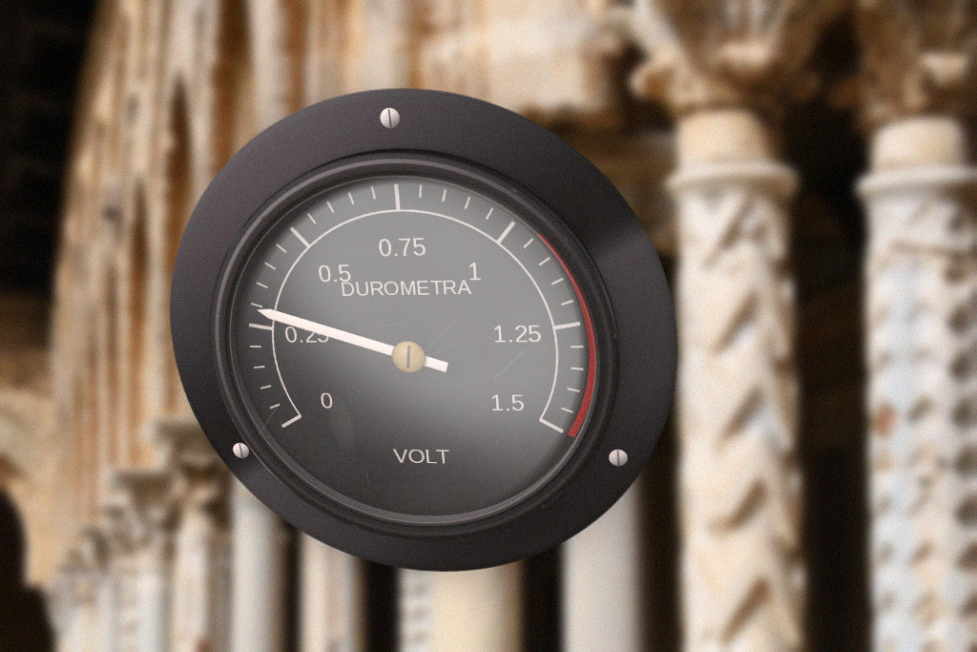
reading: 0.3,V
